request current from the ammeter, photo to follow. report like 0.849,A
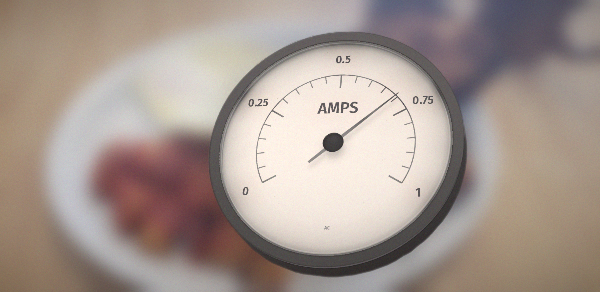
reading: 0.7,A
